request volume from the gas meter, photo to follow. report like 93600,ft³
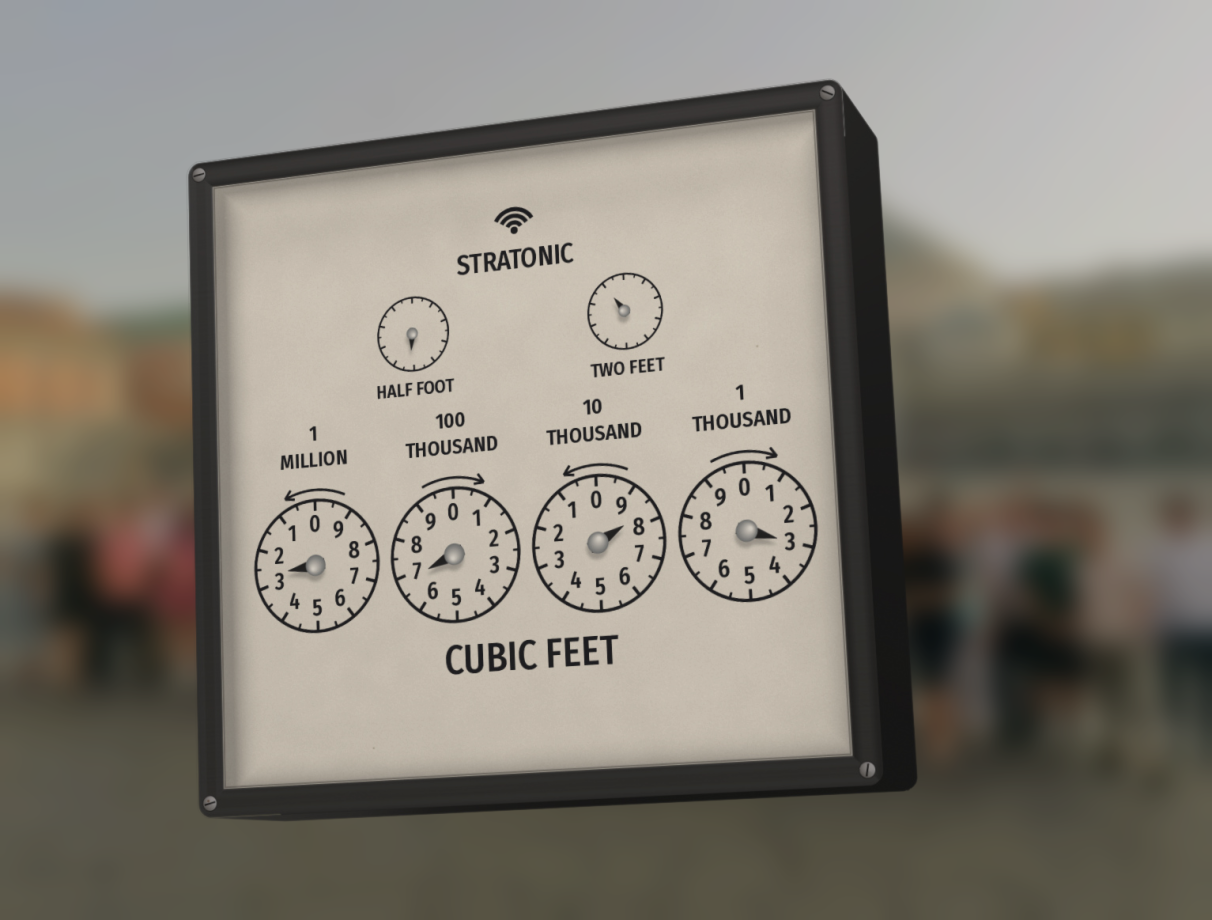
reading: 268300,ft³
